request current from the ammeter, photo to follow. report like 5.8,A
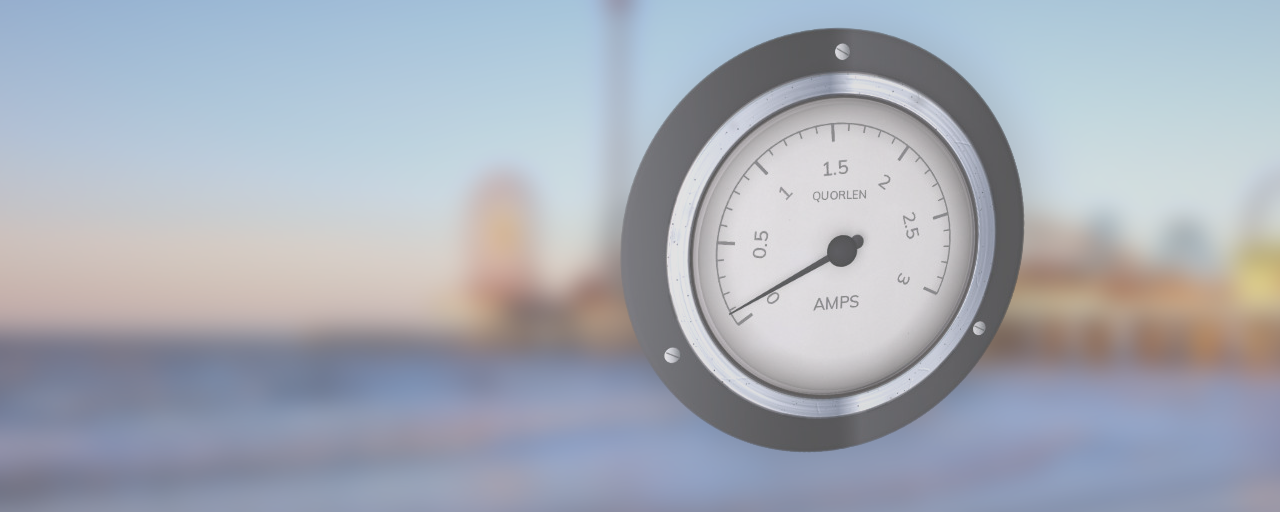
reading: 0.1,A
